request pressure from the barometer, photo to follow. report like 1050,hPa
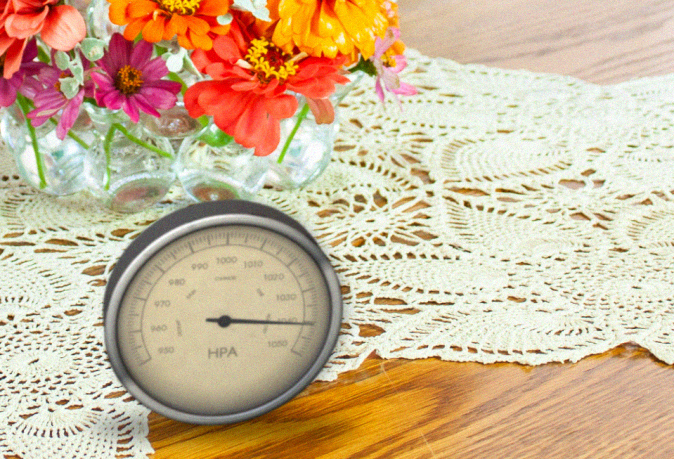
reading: 1040,hPa
